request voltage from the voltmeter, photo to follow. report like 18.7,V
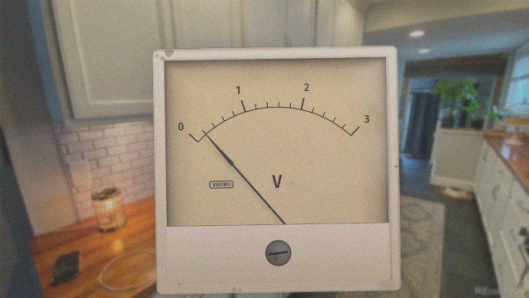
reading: 0.2,V
